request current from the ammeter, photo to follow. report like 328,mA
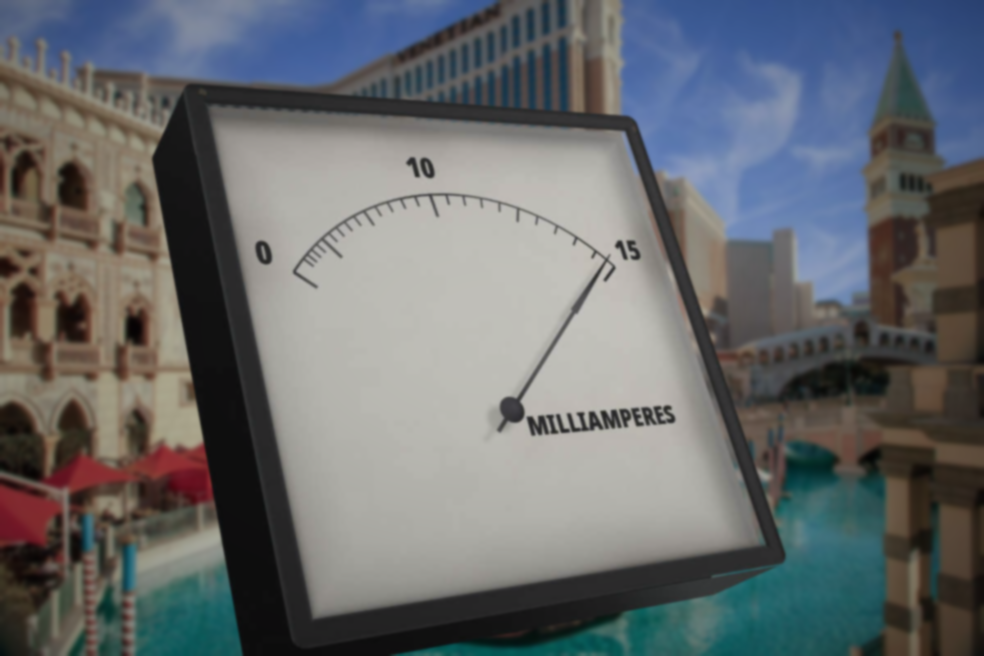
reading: 14.75,mA
